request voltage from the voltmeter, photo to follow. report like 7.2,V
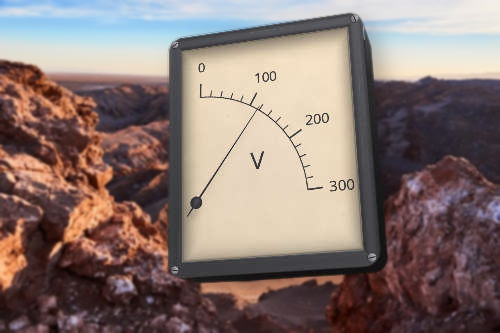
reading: 120,V
